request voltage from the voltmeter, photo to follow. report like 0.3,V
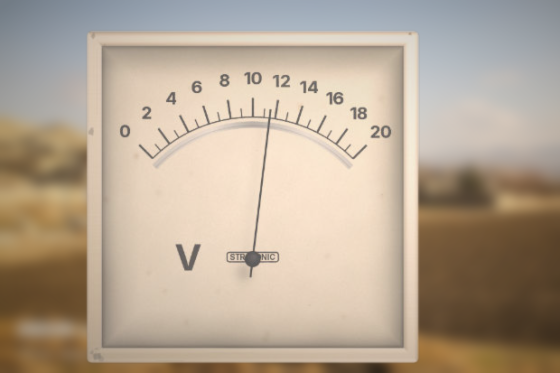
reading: 11.5,V
